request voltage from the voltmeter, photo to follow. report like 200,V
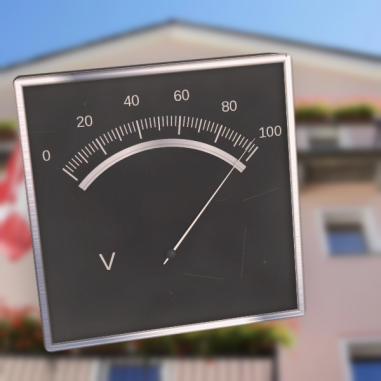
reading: 96,V
